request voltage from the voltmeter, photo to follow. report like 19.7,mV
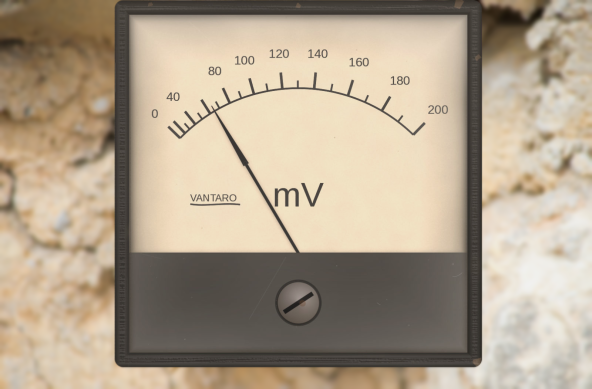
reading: 65,mV
